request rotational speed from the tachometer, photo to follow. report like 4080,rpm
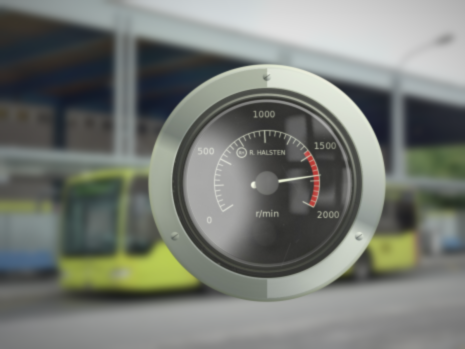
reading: 1700,rpm
